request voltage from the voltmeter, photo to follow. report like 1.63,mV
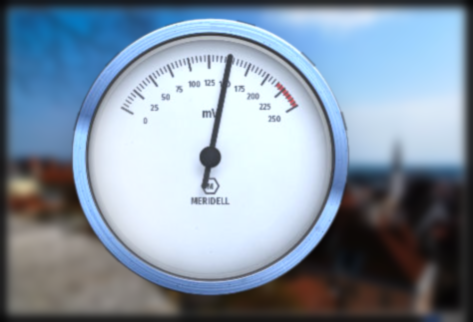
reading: 150,mV
